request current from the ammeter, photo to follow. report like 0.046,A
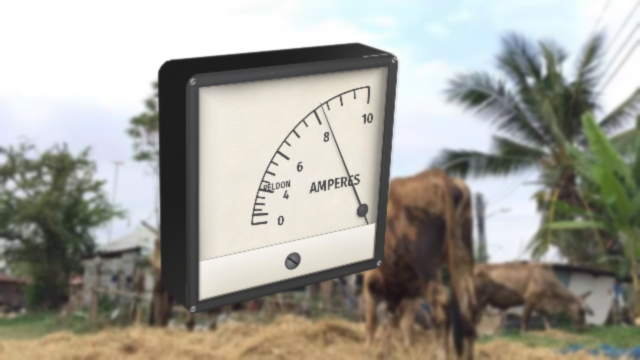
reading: 8.25,A
